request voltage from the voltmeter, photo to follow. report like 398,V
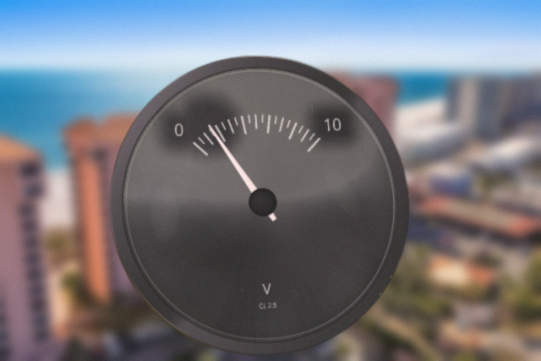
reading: 1.5,V
